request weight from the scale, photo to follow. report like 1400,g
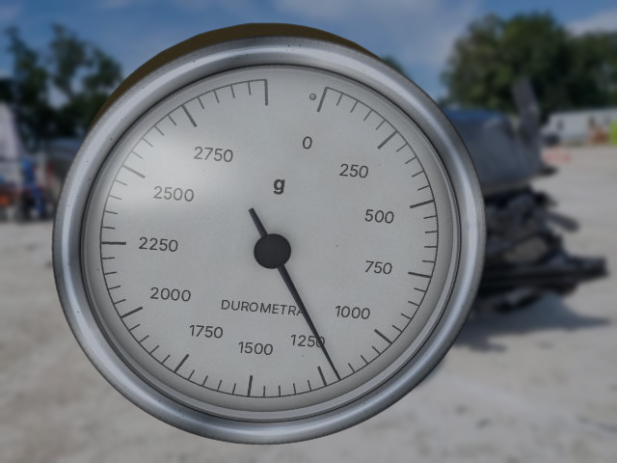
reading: 1200,g
